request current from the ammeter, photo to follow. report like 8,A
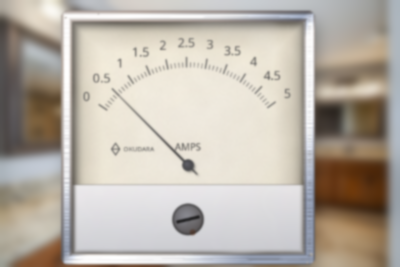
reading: 0.5,A
